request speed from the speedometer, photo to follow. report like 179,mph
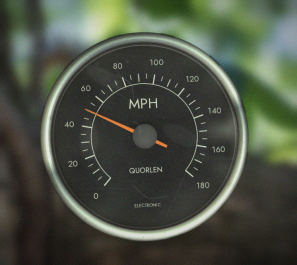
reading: 50,mph
